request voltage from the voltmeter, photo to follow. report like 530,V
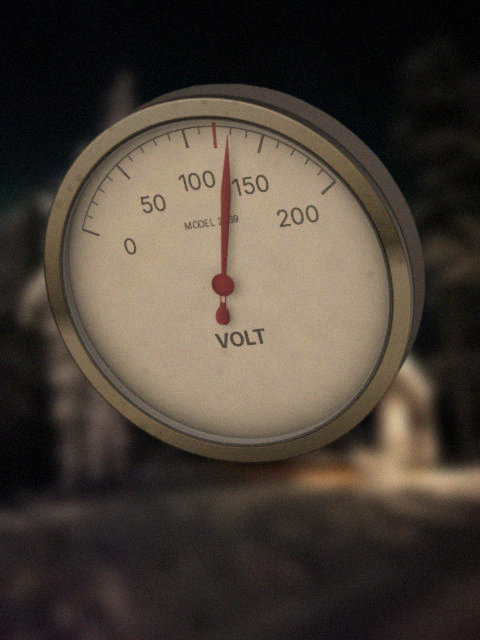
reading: 130,V
